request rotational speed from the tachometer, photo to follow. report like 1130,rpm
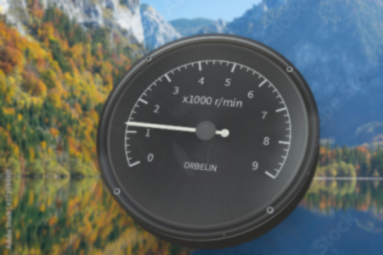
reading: 1200,rpm
